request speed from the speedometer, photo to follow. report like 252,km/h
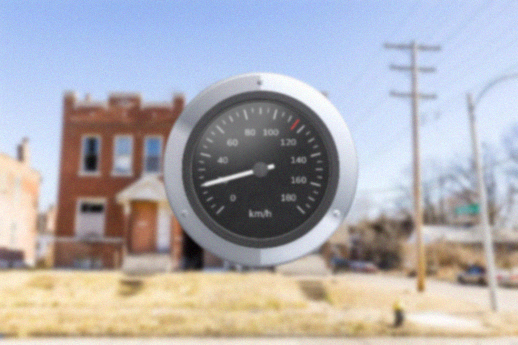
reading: 20,km/h
